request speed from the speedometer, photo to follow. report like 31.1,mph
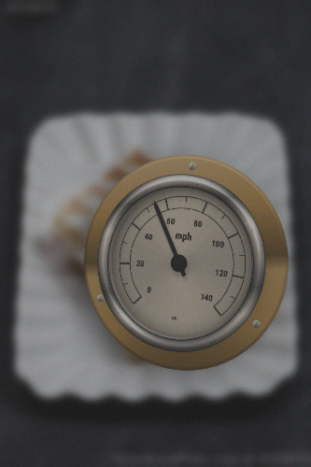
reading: 55,mph
